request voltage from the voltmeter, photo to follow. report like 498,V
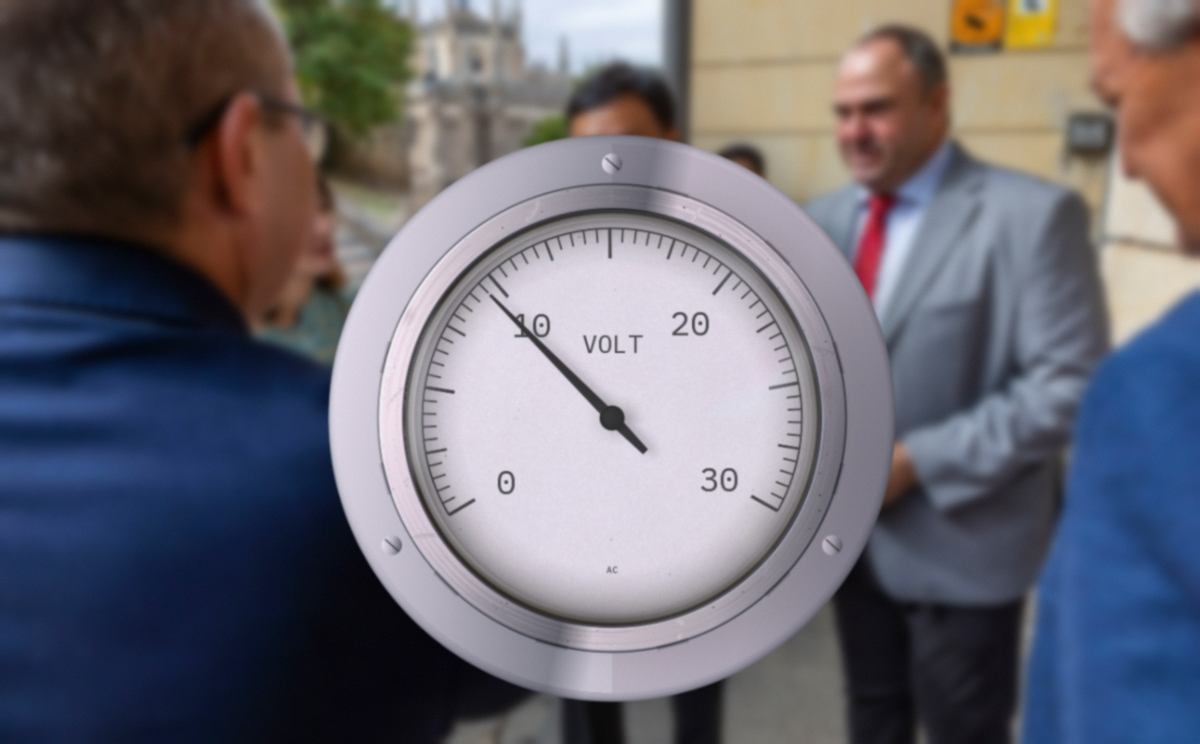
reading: 9.5,V
